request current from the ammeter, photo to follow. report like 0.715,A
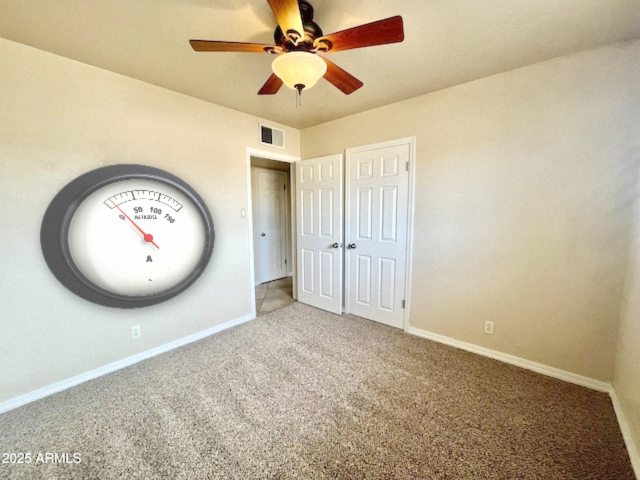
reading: 10,A
